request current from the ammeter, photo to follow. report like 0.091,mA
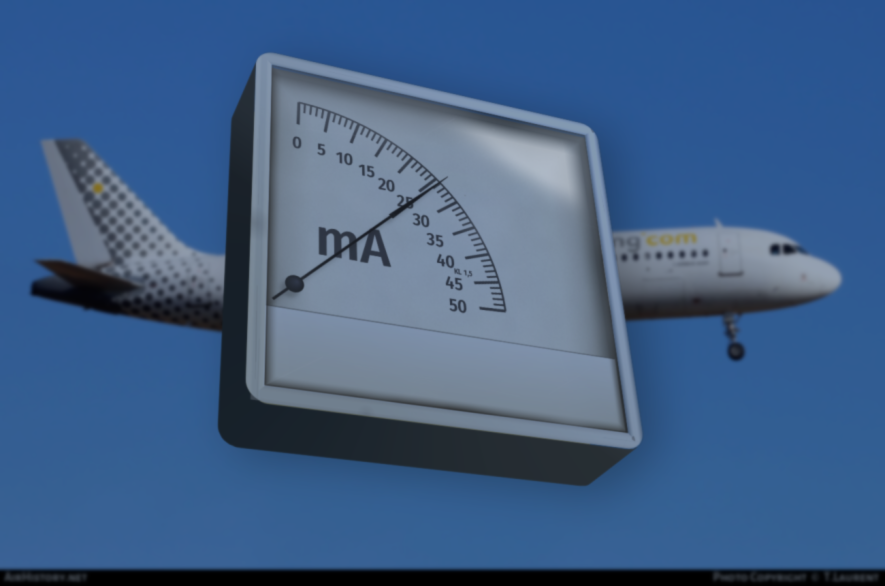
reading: 26,mA
